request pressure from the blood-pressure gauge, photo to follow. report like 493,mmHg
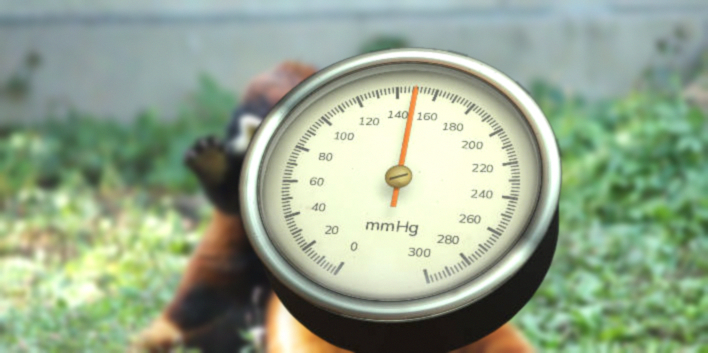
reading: 150,mmHg
